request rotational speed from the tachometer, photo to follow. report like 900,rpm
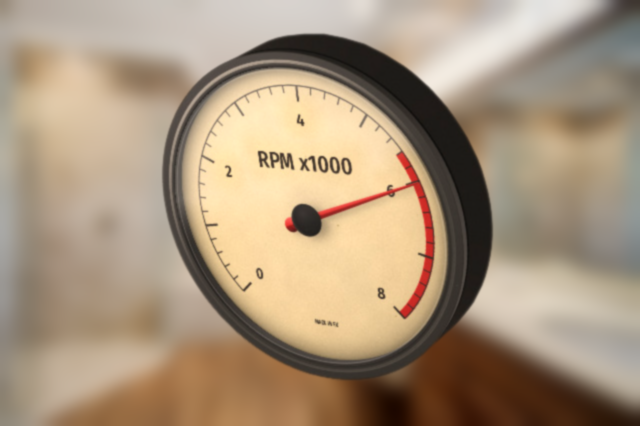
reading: 6000,rpm
